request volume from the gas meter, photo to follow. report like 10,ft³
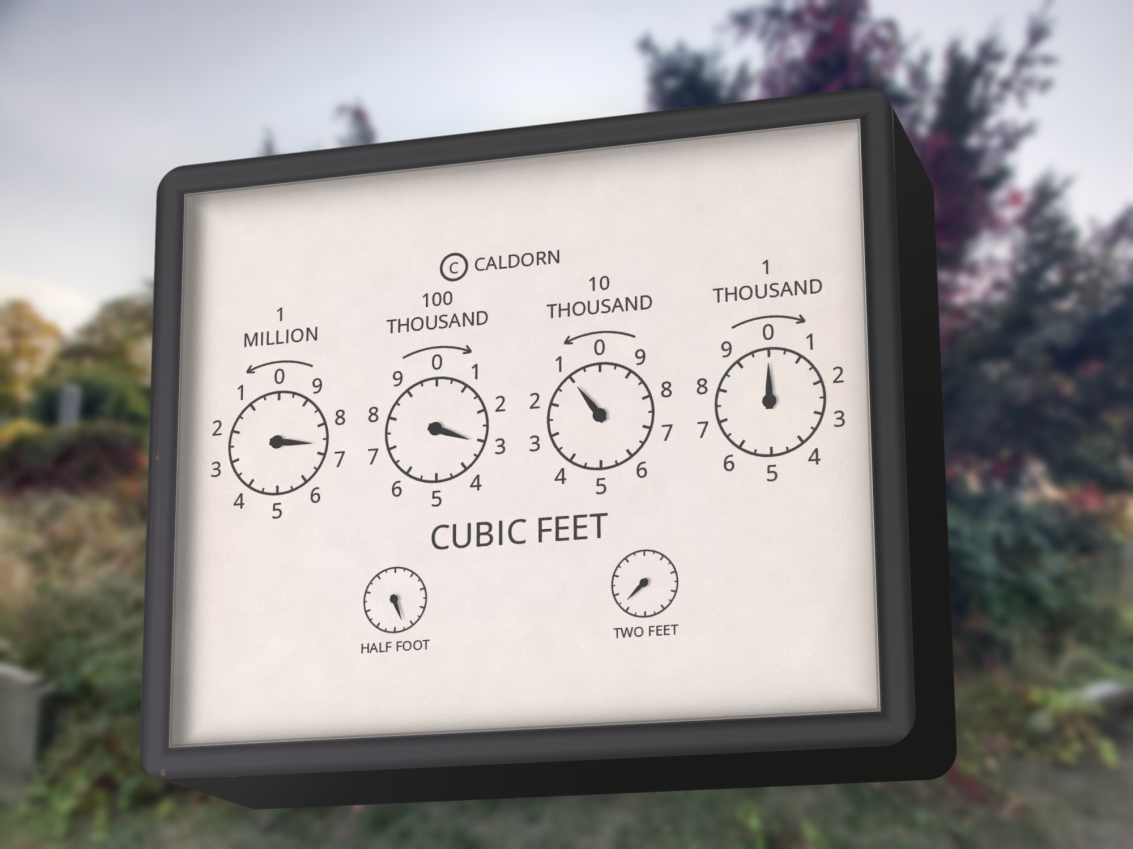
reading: 731000,ft³
